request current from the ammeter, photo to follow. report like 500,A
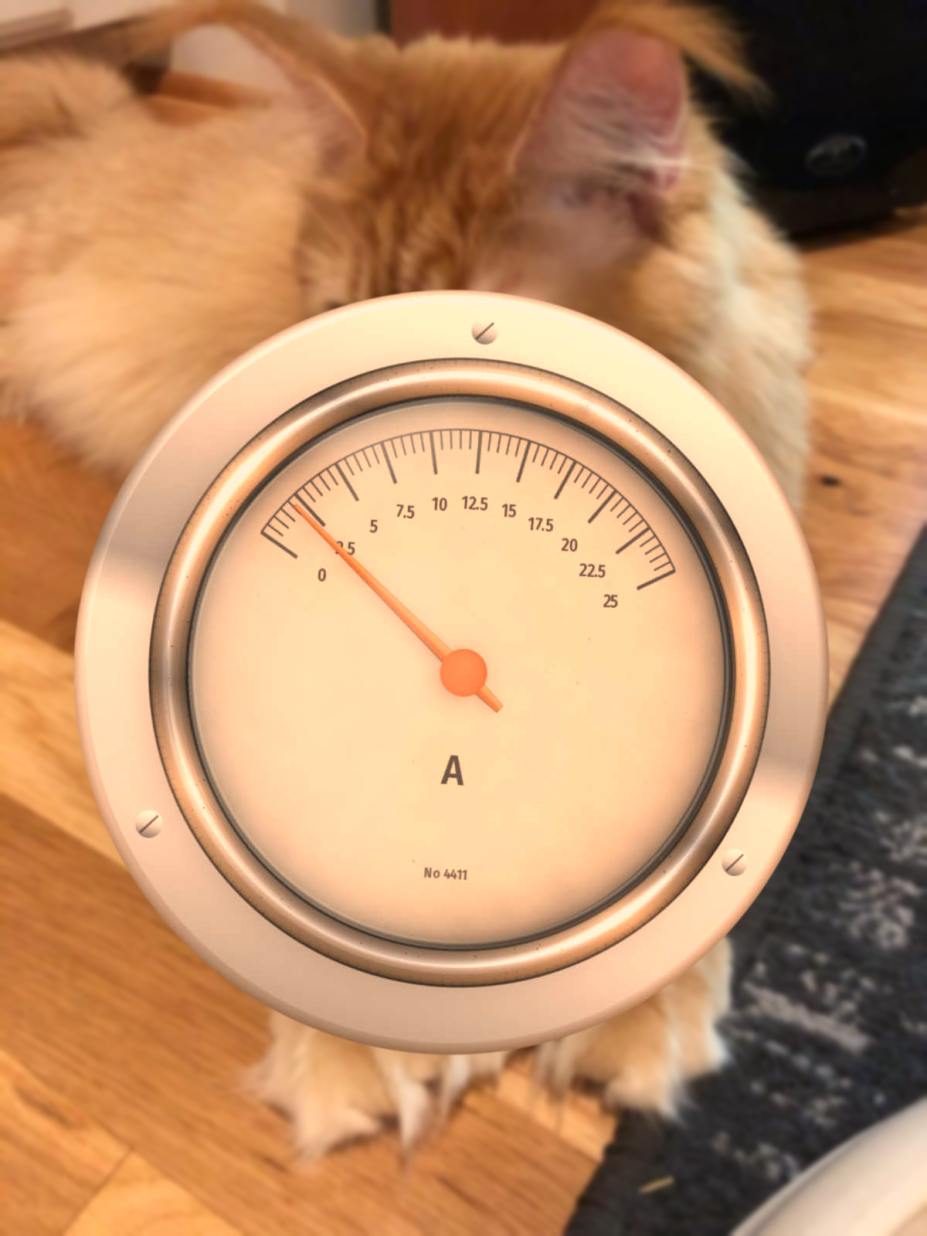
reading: 2,A
